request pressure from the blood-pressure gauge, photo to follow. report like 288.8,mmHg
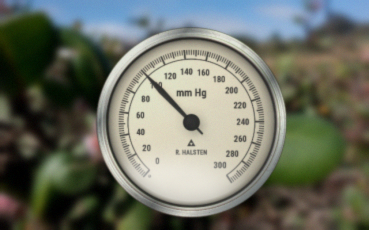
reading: 100,mmHg
